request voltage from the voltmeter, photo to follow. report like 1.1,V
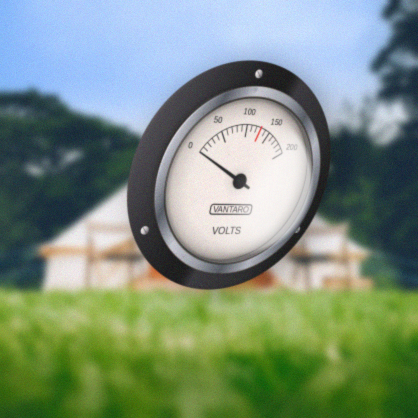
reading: 0,V
